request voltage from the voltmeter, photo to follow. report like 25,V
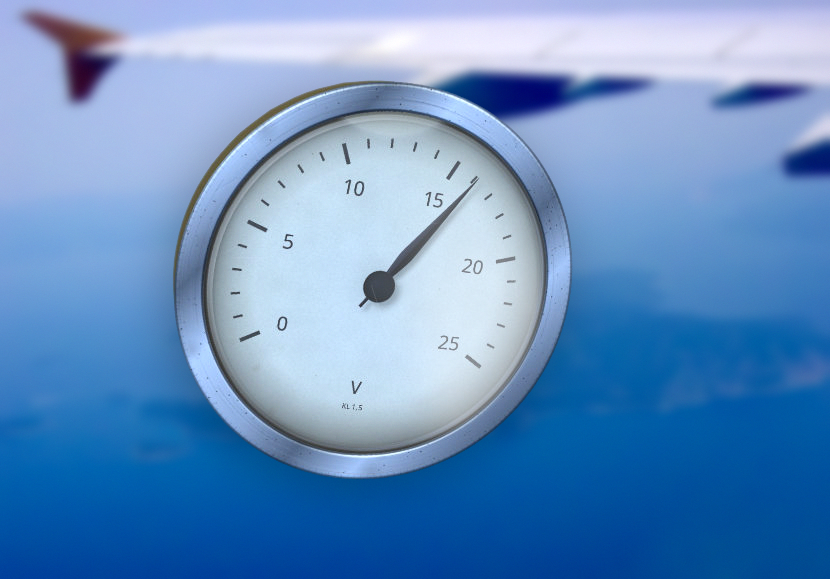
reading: 16,V
